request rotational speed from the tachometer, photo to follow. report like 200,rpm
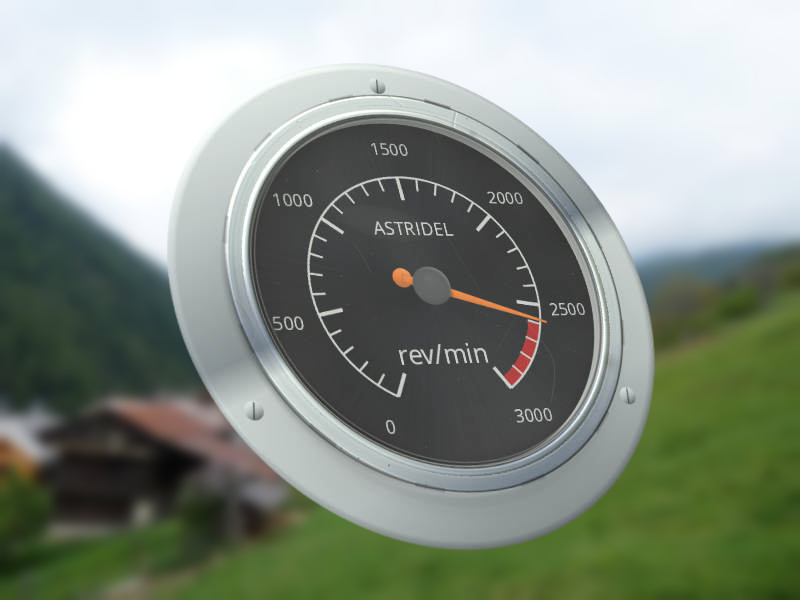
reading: 2600,rpm
